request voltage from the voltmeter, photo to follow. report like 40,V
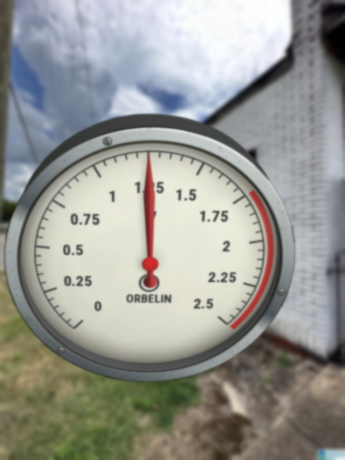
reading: 1.25,V
